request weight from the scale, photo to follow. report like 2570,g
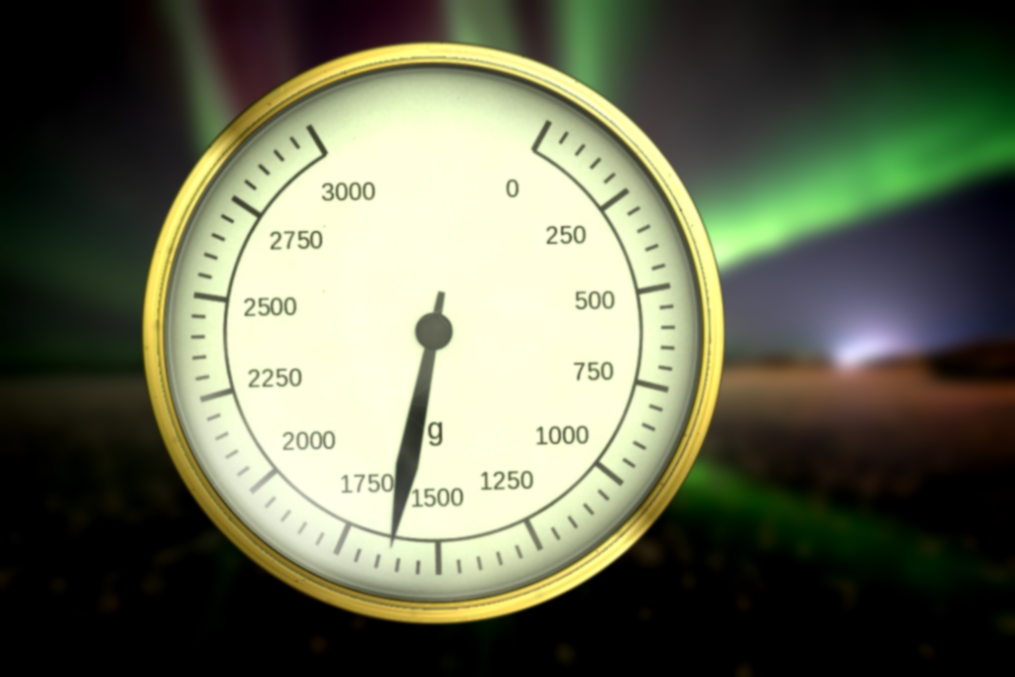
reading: 1625,g
